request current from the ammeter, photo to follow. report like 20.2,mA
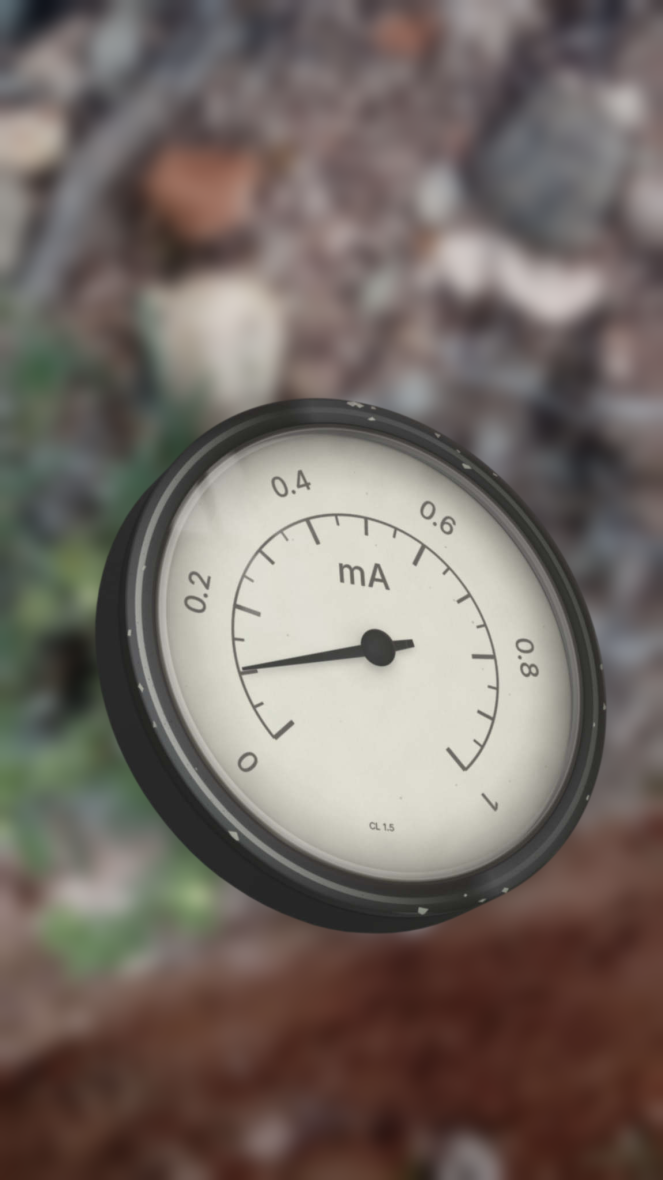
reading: 0.1,mA
